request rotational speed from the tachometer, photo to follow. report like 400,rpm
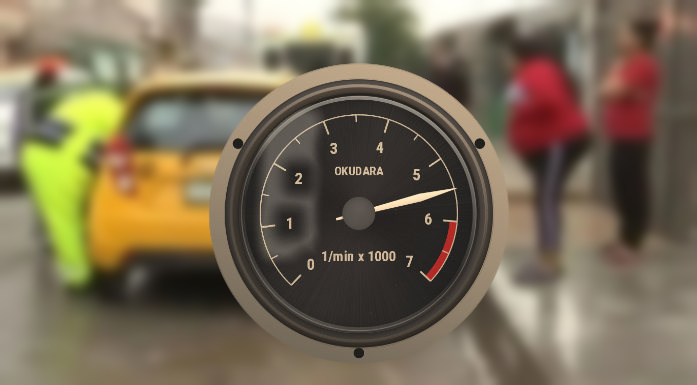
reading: 5500,rpm
